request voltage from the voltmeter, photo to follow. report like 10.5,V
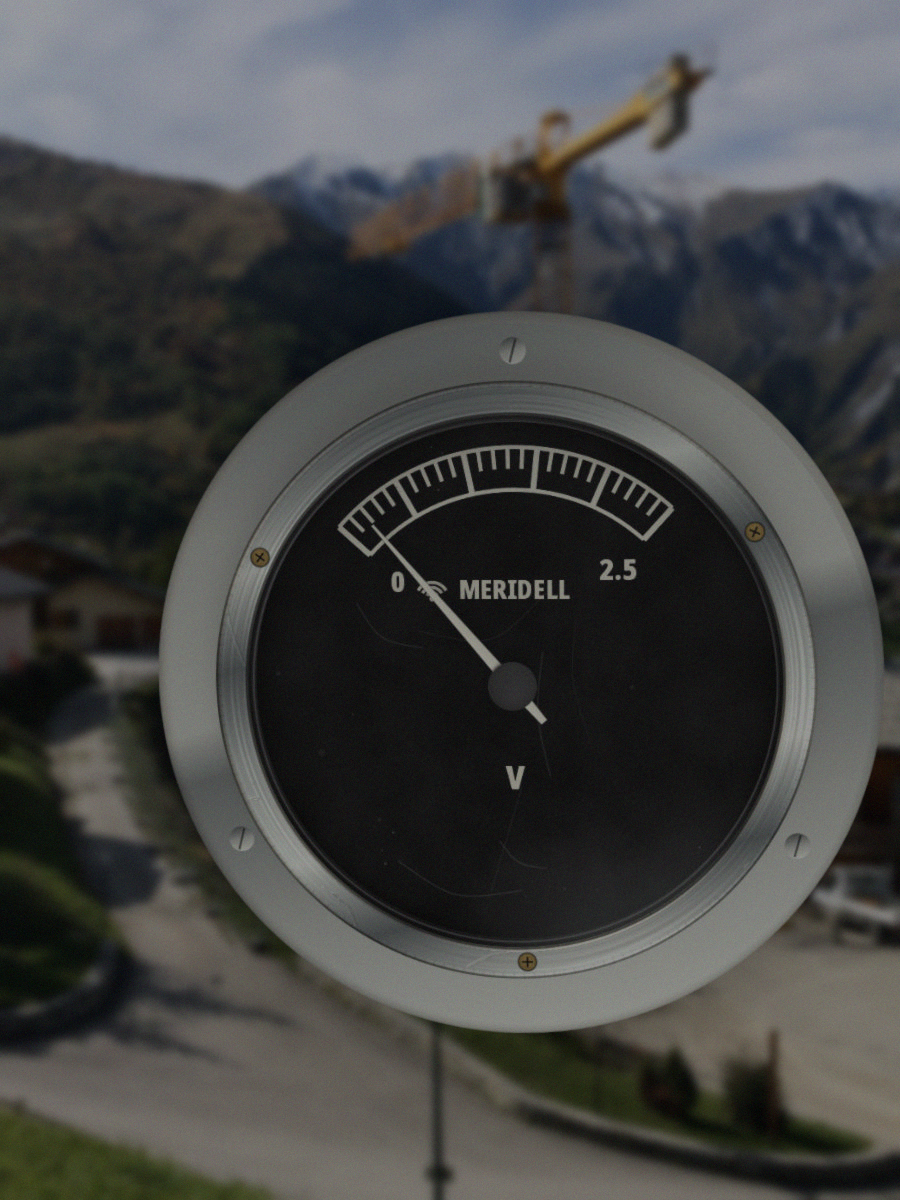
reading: 0.2,V
